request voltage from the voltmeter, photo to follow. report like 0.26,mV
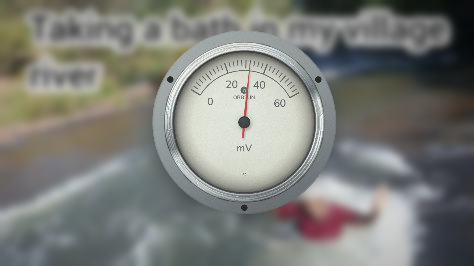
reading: 32,mV
